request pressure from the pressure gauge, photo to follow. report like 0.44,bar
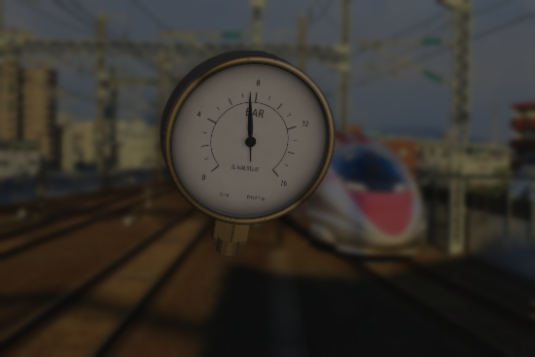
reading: 7.5,bar
